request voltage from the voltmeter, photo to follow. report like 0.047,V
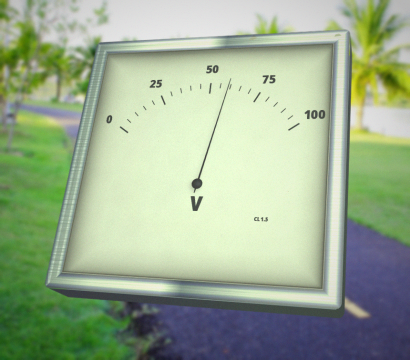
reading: 60,V
